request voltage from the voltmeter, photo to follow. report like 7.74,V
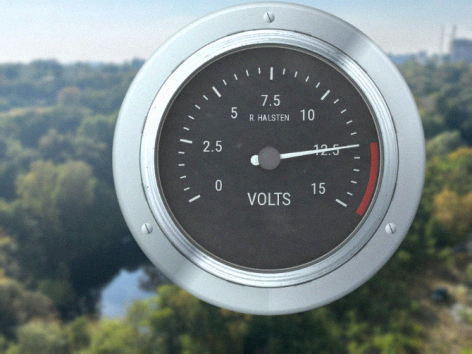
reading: 12.5,V
